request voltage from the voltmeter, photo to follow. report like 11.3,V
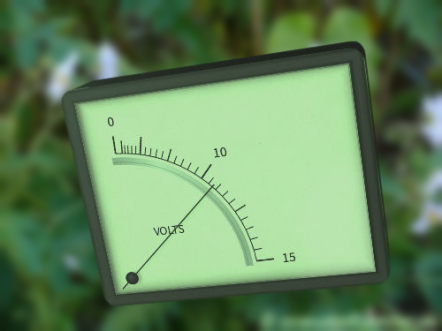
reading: 10.75,V
